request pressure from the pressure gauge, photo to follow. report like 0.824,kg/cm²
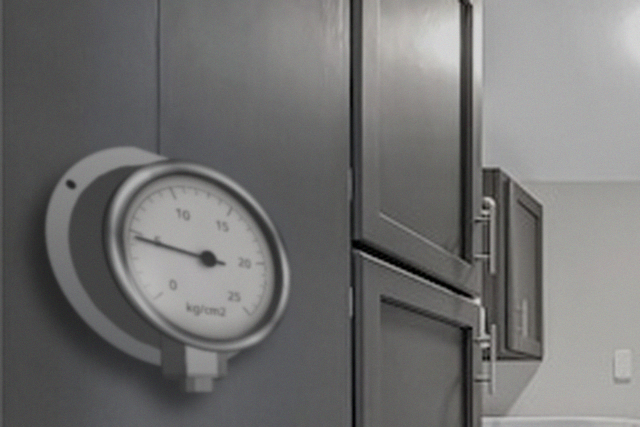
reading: 4.5,kg/cm²
